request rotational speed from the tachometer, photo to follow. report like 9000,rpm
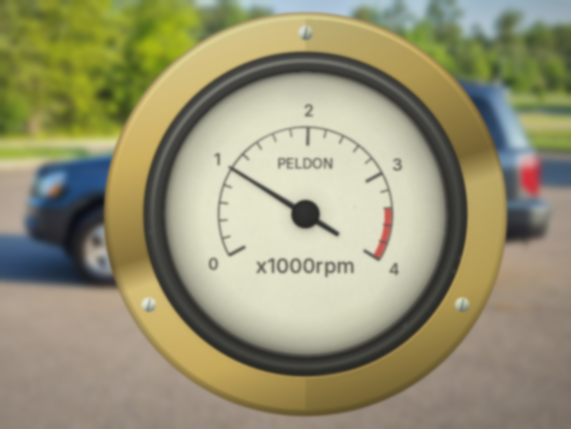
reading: 1000,rpm
